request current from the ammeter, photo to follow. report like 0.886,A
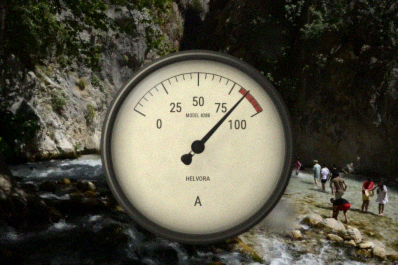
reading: 85,A
